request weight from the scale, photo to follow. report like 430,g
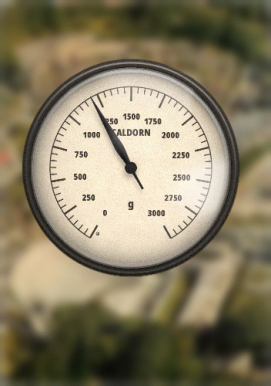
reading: 1200,g
